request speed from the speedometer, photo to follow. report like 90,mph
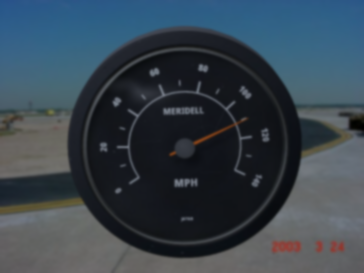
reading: 110,mph
